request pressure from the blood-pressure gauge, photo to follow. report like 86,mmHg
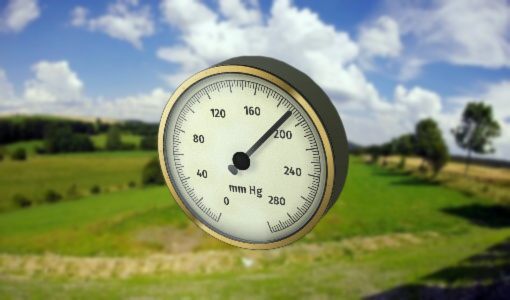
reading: 190,mmHg
